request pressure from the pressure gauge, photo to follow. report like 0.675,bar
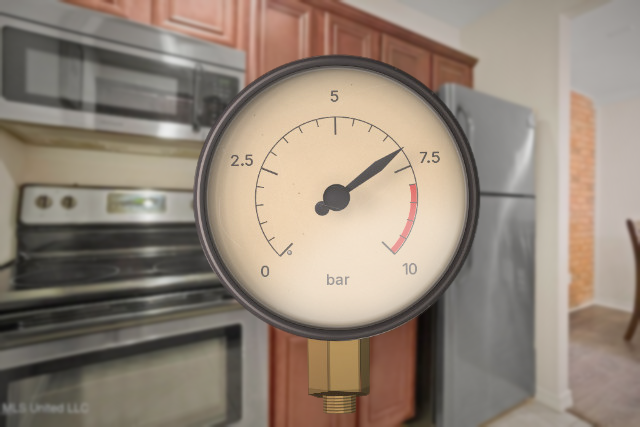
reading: 7,bar
